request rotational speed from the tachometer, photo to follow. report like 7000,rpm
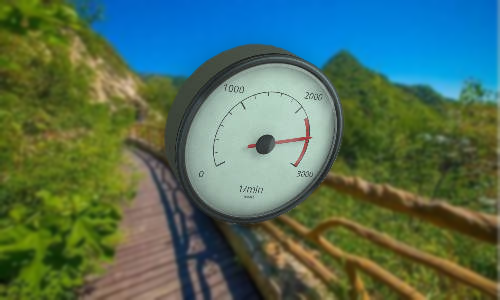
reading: 2500,rpm
